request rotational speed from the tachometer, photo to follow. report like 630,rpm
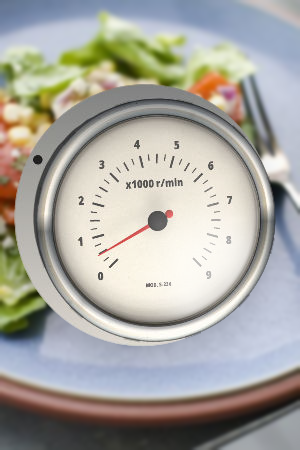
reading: 500,rpm
